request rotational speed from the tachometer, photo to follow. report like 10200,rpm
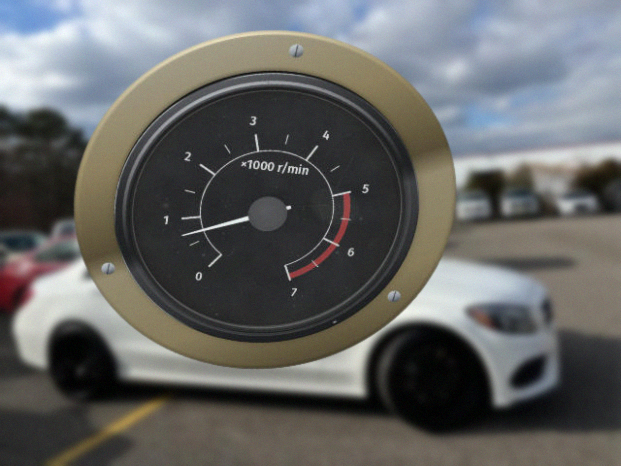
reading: 750,rpm
